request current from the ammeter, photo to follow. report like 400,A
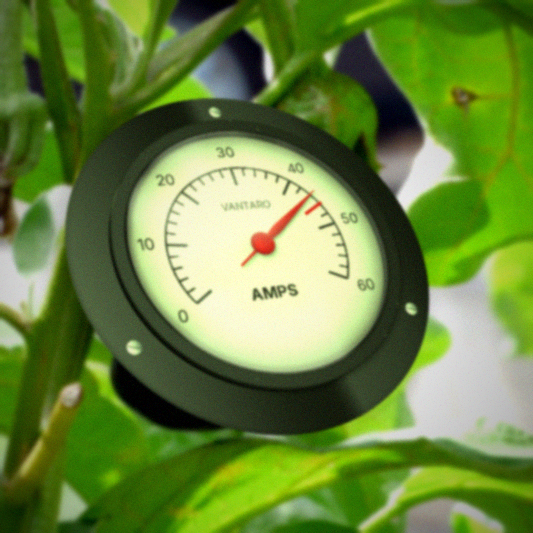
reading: 44,A
